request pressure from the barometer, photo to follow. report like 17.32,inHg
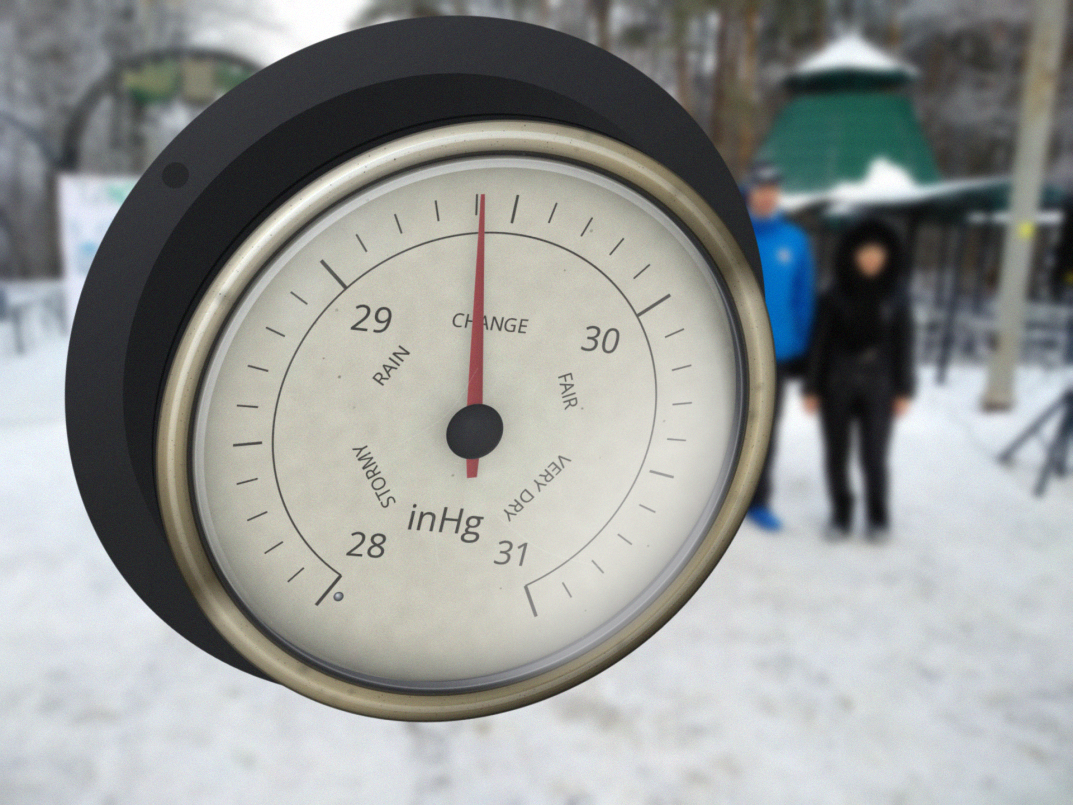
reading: 29.4,inHg
